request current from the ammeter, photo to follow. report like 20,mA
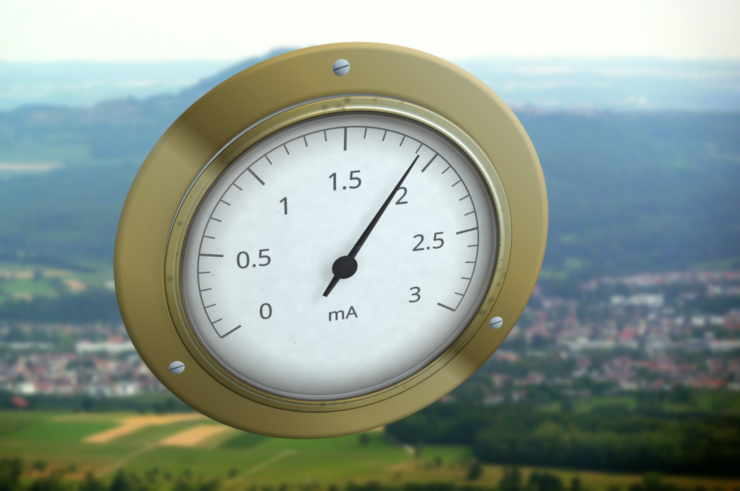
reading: 1.9,mA
